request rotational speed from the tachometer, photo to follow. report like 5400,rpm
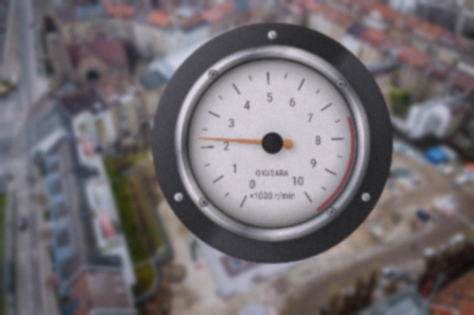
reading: 2250,rpm
